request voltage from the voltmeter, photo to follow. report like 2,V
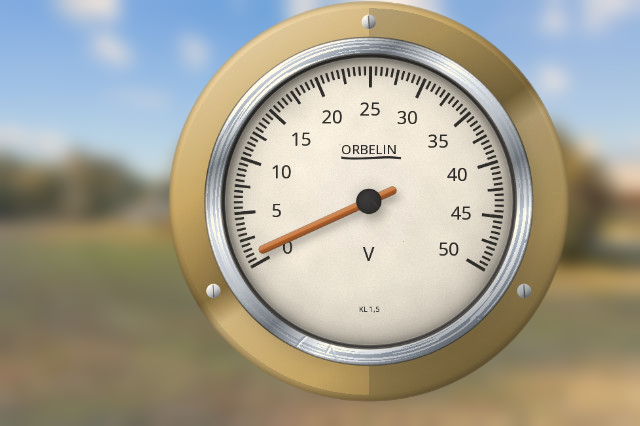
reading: 1,V
